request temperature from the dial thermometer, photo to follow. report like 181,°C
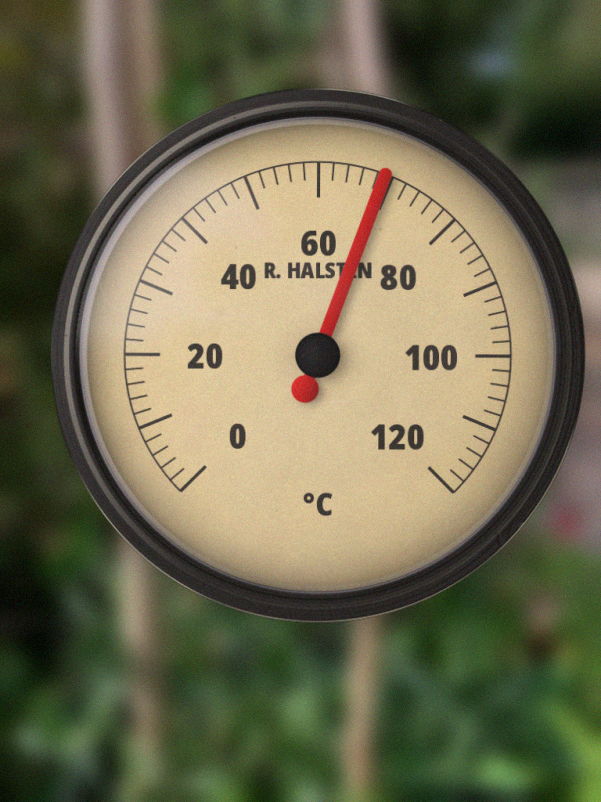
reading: 69,°C
